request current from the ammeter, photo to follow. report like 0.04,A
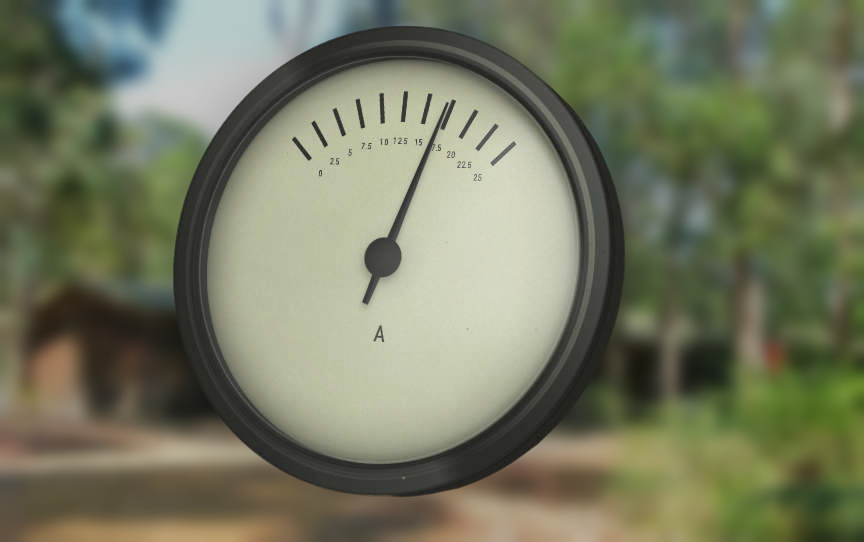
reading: 17.5,A
